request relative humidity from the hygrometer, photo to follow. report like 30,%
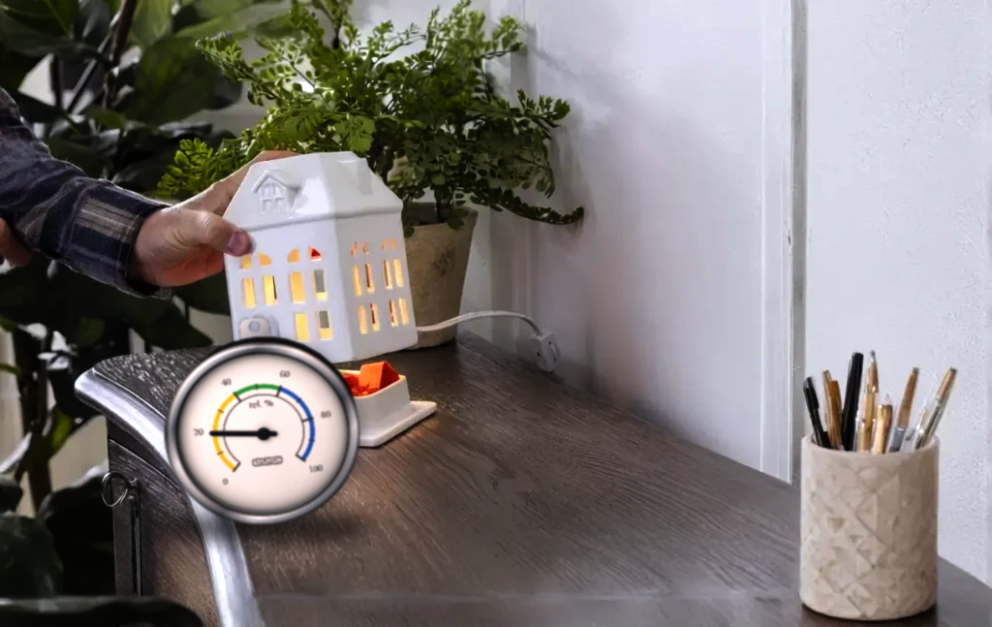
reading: 20,%
